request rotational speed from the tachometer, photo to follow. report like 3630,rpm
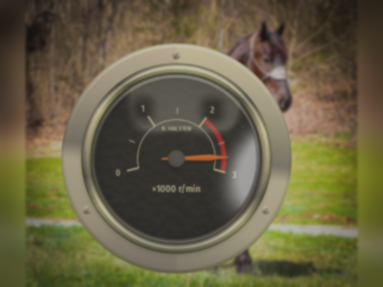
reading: 2750,rpm
